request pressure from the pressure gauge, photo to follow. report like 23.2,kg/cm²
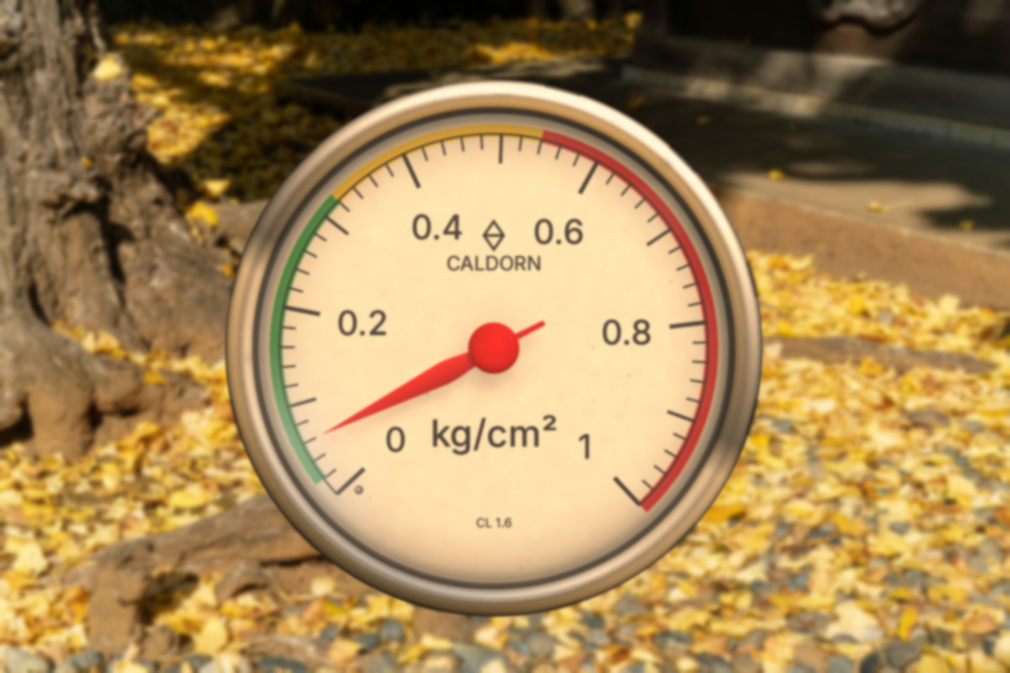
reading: 0.06,kg/cm²
